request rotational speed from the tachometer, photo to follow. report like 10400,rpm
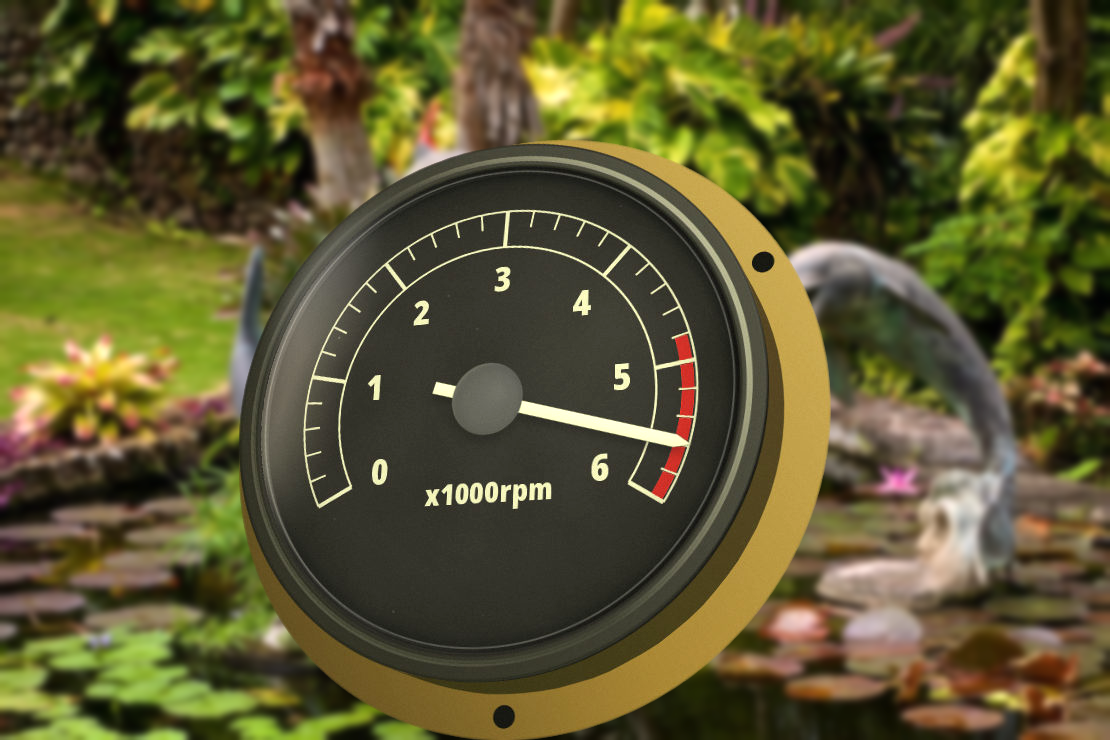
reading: 5600,rpm
